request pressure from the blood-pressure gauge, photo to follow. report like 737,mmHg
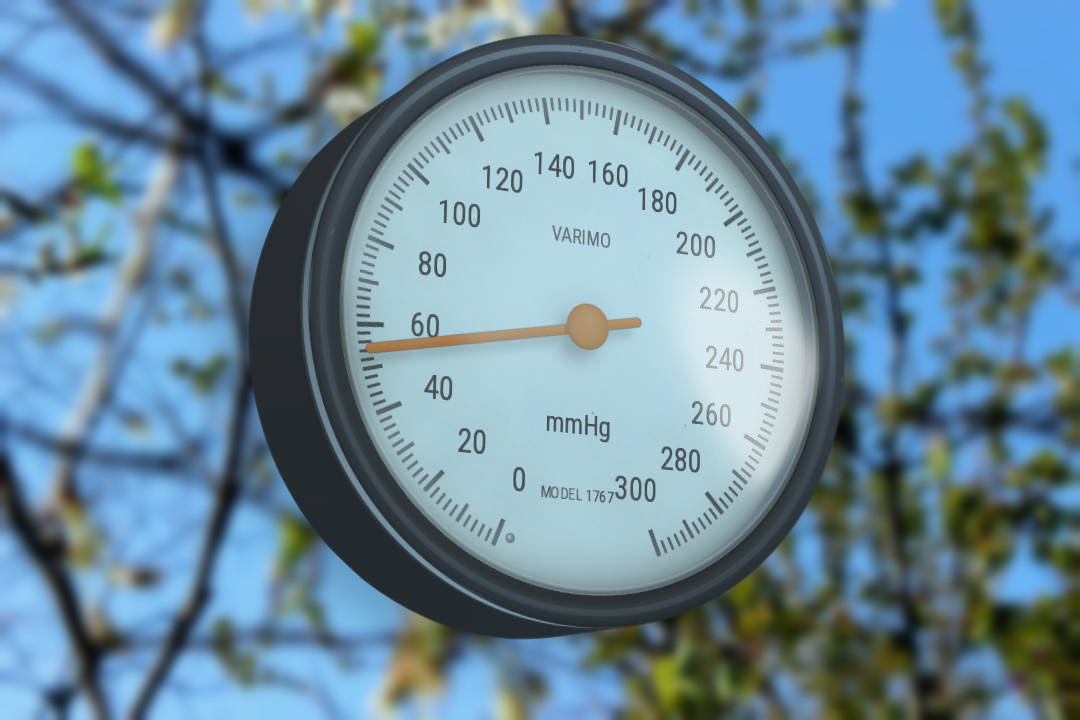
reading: 54,mmHg
